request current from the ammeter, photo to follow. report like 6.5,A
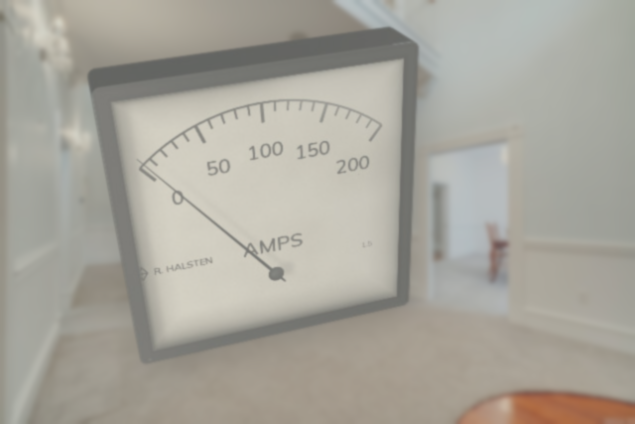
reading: 5,A
